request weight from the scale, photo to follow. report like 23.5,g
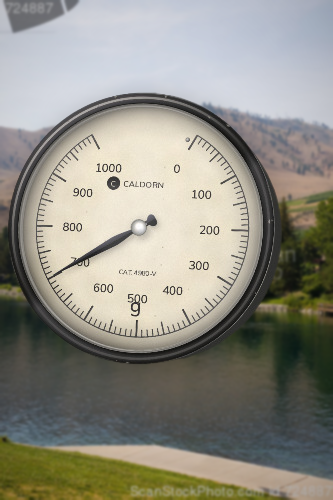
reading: 700,g
